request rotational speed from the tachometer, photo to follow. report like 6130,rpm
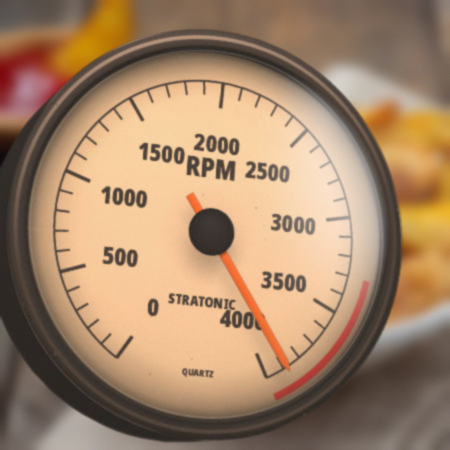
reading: 3900,rpm
